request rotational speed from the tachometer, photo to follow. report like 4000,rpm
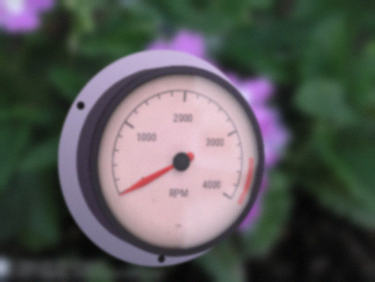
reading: 0,rpm
